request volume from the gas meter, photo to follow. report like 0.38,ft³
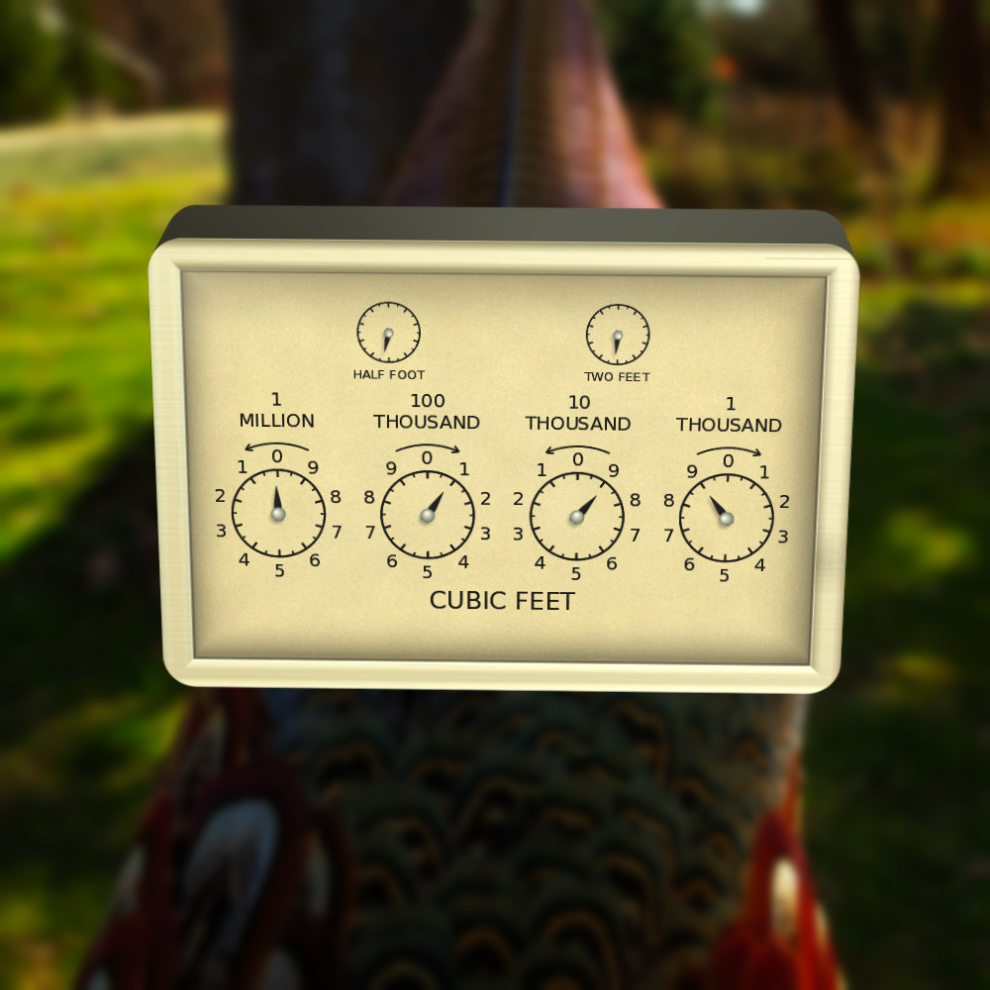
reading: 8900,ft³
